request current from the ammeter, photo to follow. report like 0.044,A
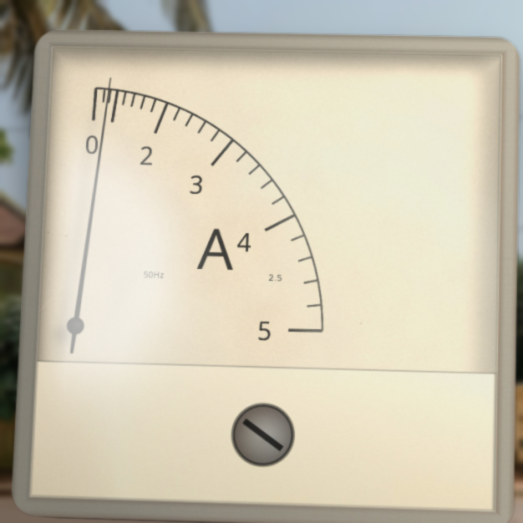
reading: 0.8,A
